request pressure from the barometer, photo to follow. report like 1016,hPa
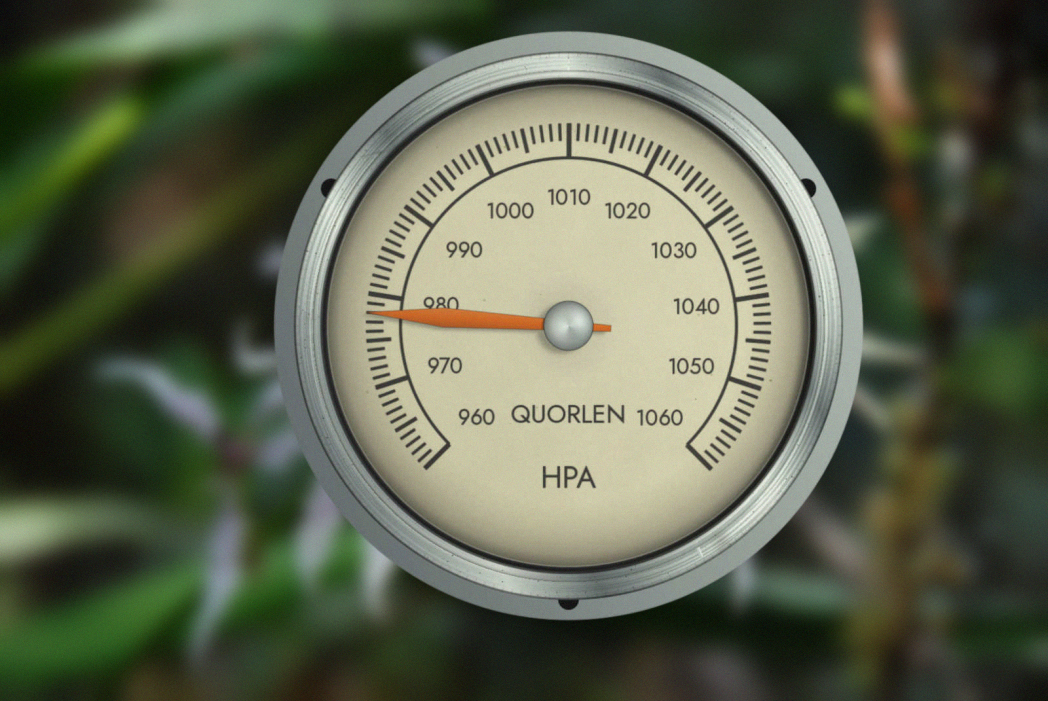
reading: 978,hPa
